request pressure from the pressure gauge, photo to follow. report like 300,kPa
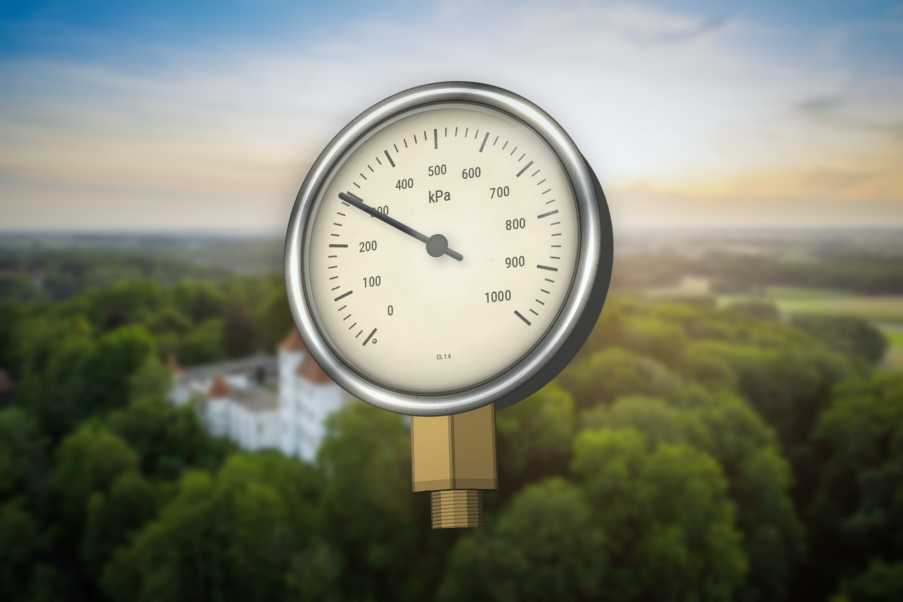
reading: 290,kPa
